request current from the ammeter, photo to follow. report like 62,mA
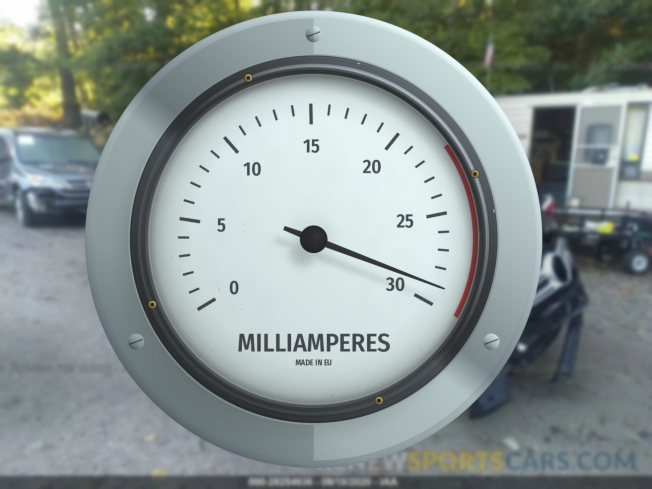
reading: 29,mA
